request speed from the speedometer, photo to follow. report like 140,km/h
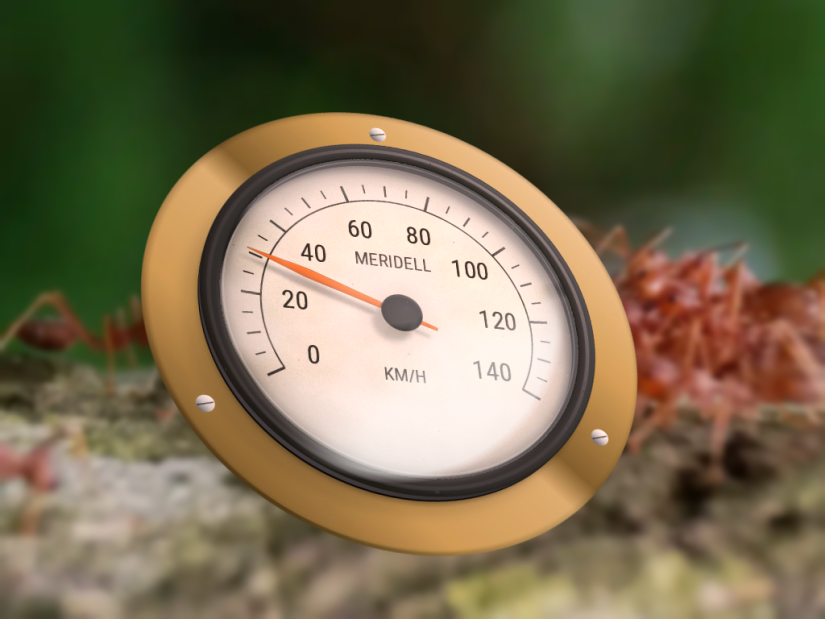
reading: 30,km/h
